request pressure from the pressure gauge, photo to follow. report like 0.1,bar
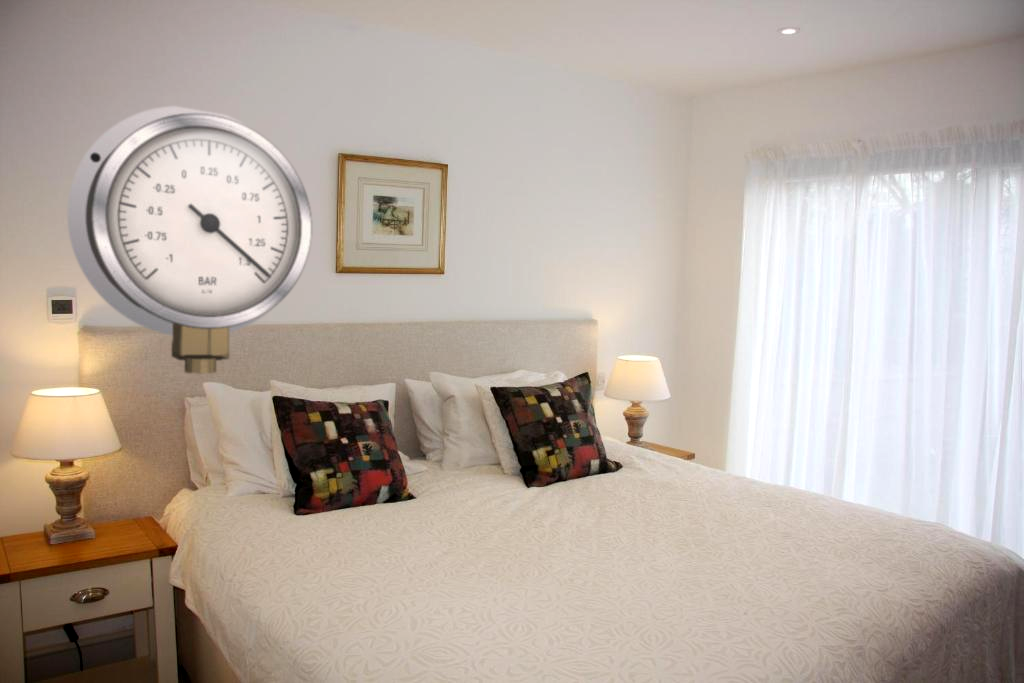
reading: 1.45,bar
